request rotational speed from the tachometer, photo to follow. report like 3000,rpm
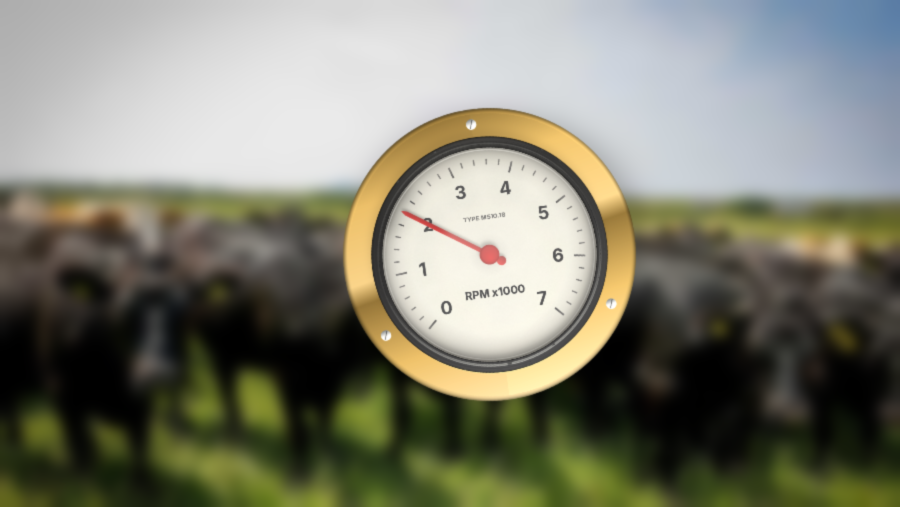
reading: 2000,rpm
